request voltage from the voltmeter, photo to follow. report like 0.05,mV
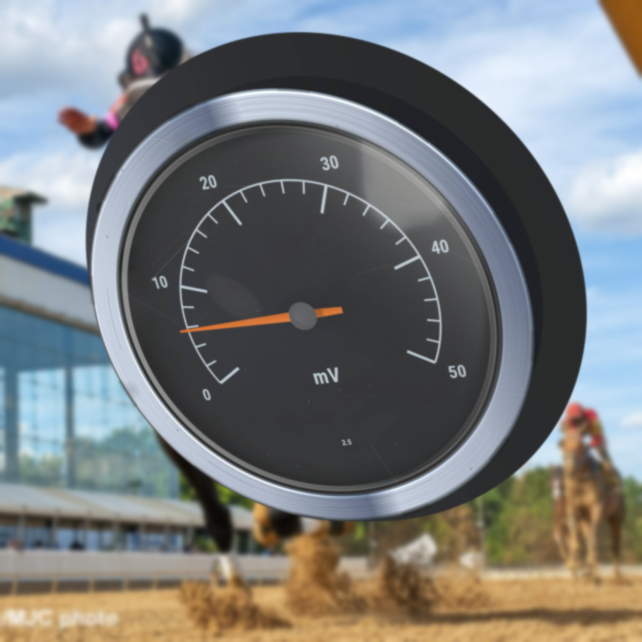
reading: 6,mV
